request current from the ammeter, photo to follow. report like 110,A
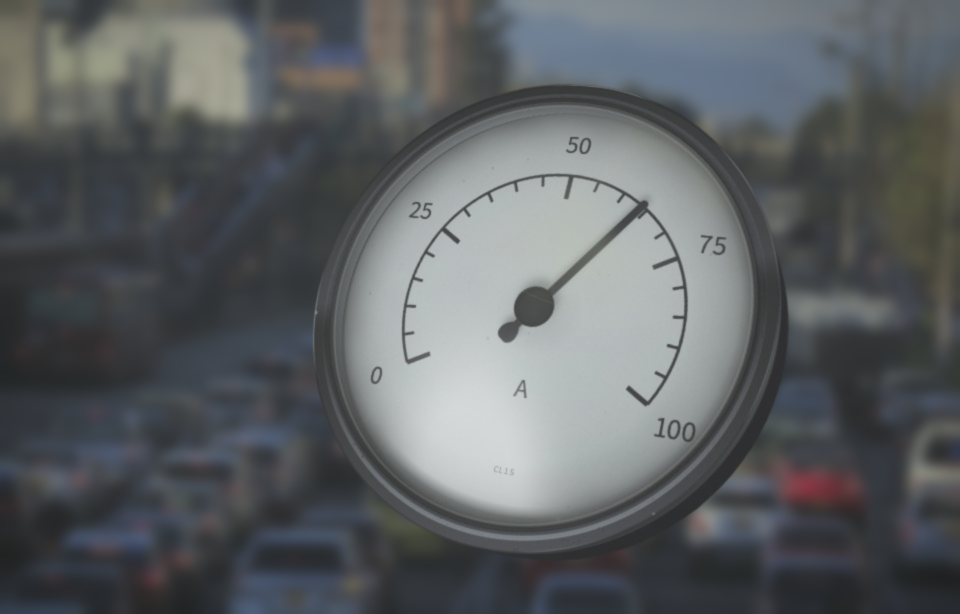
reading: 65,A
